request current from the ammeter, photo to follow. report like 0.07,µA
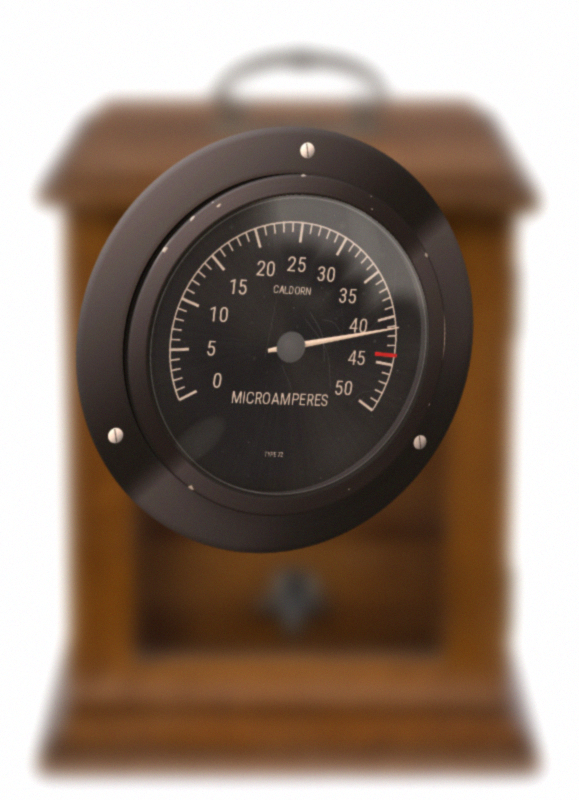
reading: 41,µA
